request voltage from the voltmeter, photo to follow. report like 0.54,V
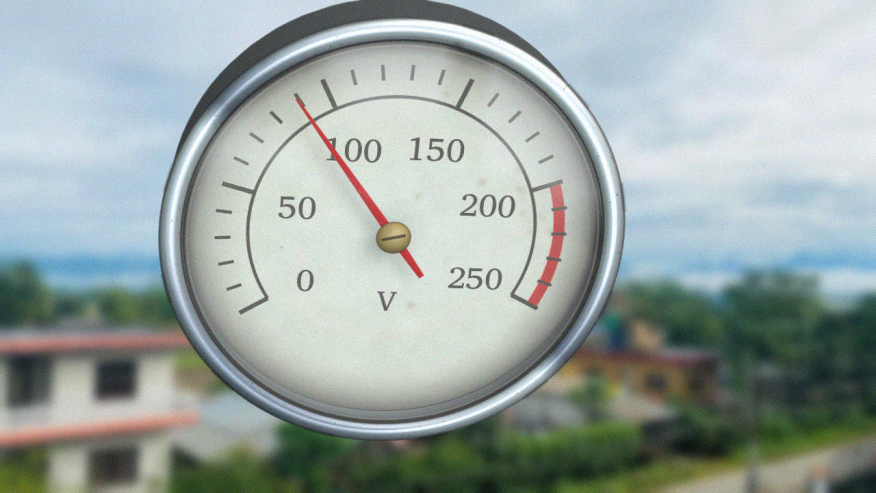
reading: 90,V
